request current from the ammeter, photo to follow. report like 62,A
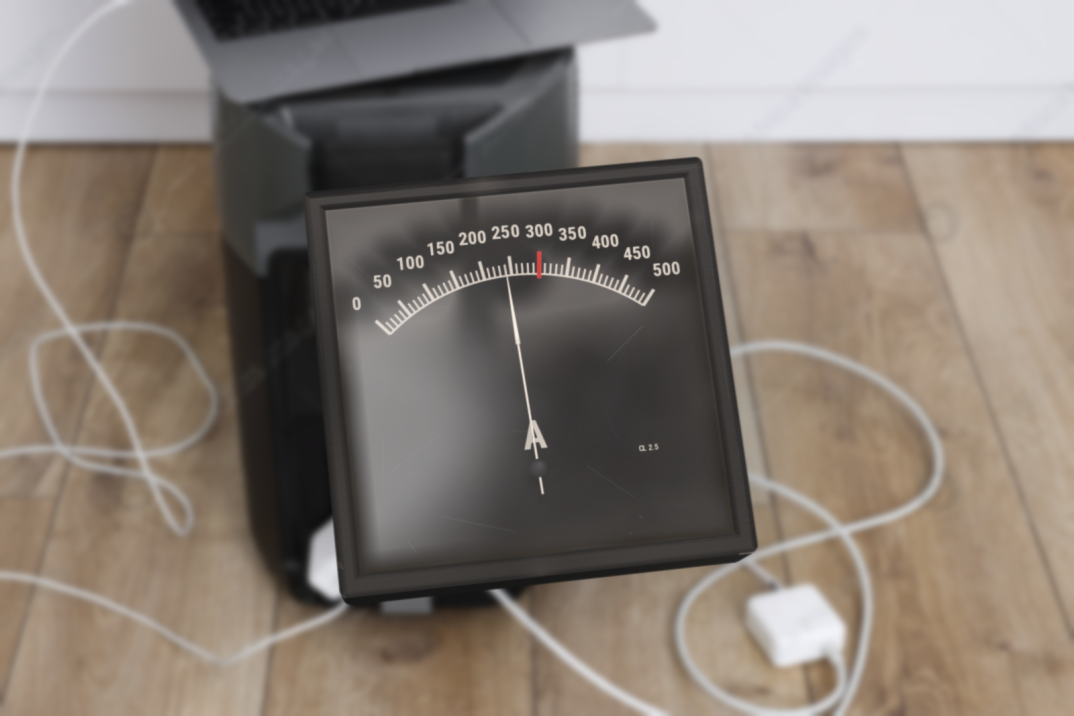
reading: 240,A
